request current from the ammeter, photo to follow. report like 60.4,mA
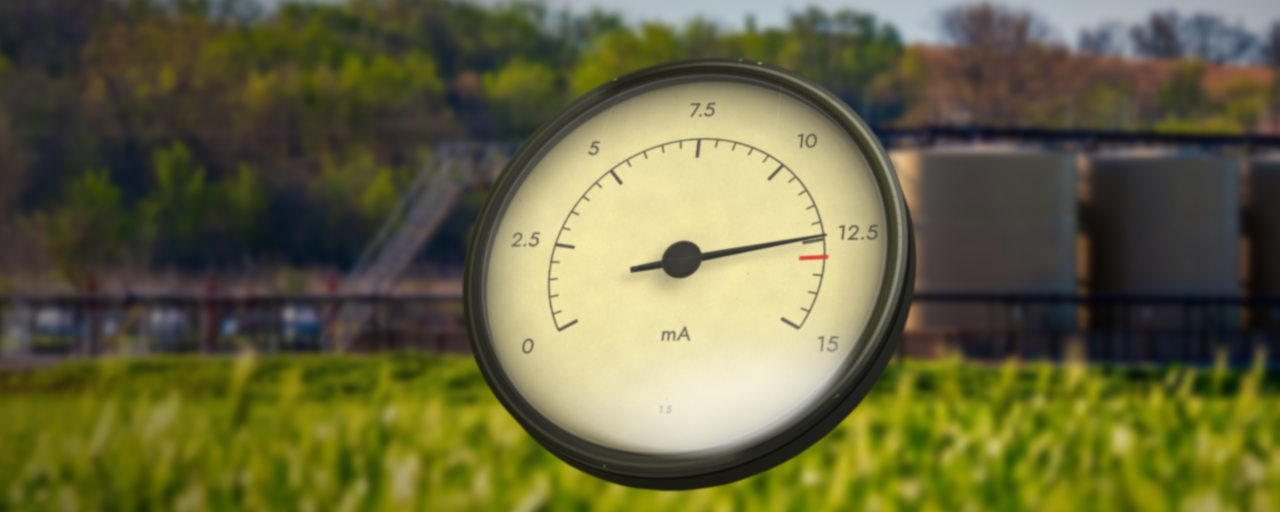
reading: 12.5,mA
